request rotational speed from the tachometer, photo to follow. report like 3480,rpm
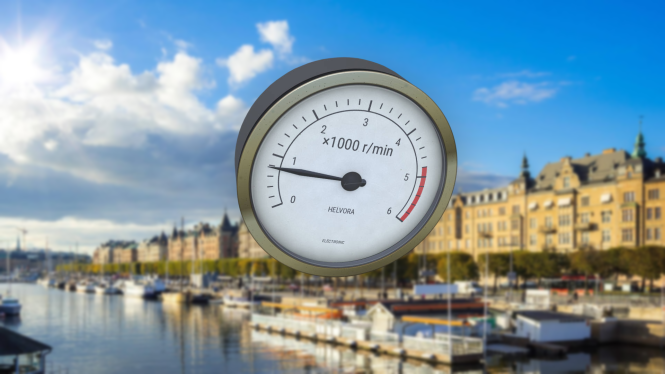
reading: 800,rpm
